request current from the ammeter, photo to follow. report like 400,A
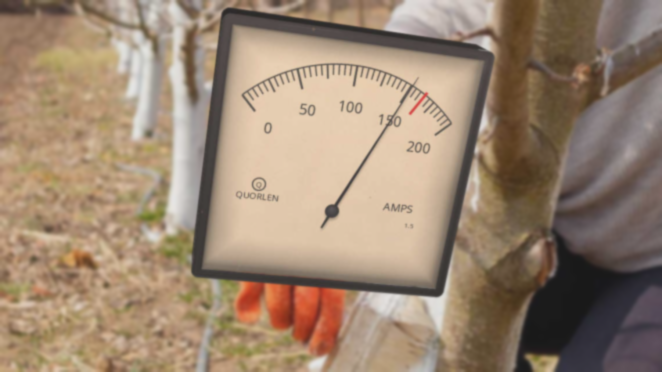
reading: 150,A
